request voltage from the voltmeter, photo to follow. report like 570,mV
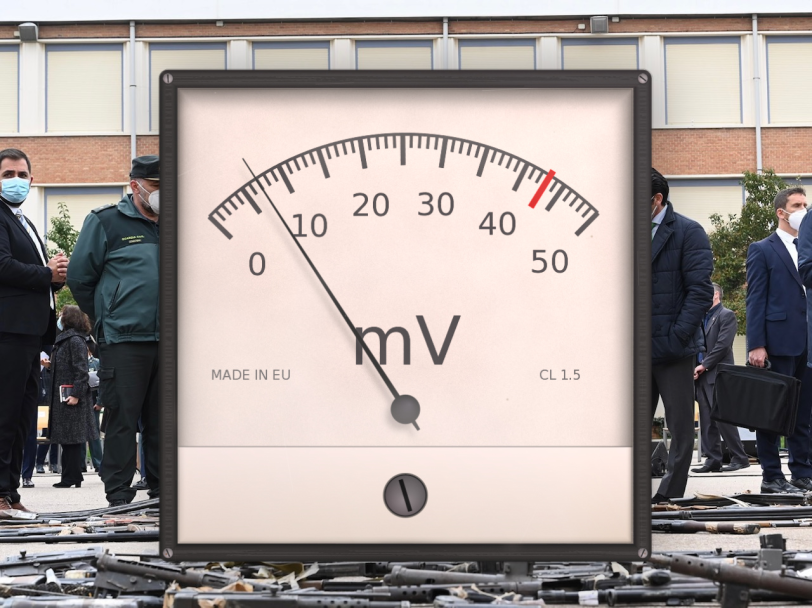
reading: 7,mV
